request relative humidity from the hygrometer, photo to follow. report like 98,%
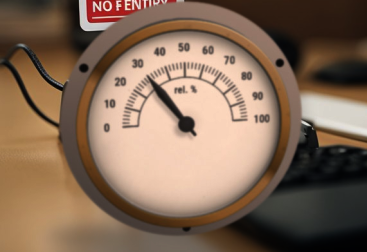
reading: 30,%
